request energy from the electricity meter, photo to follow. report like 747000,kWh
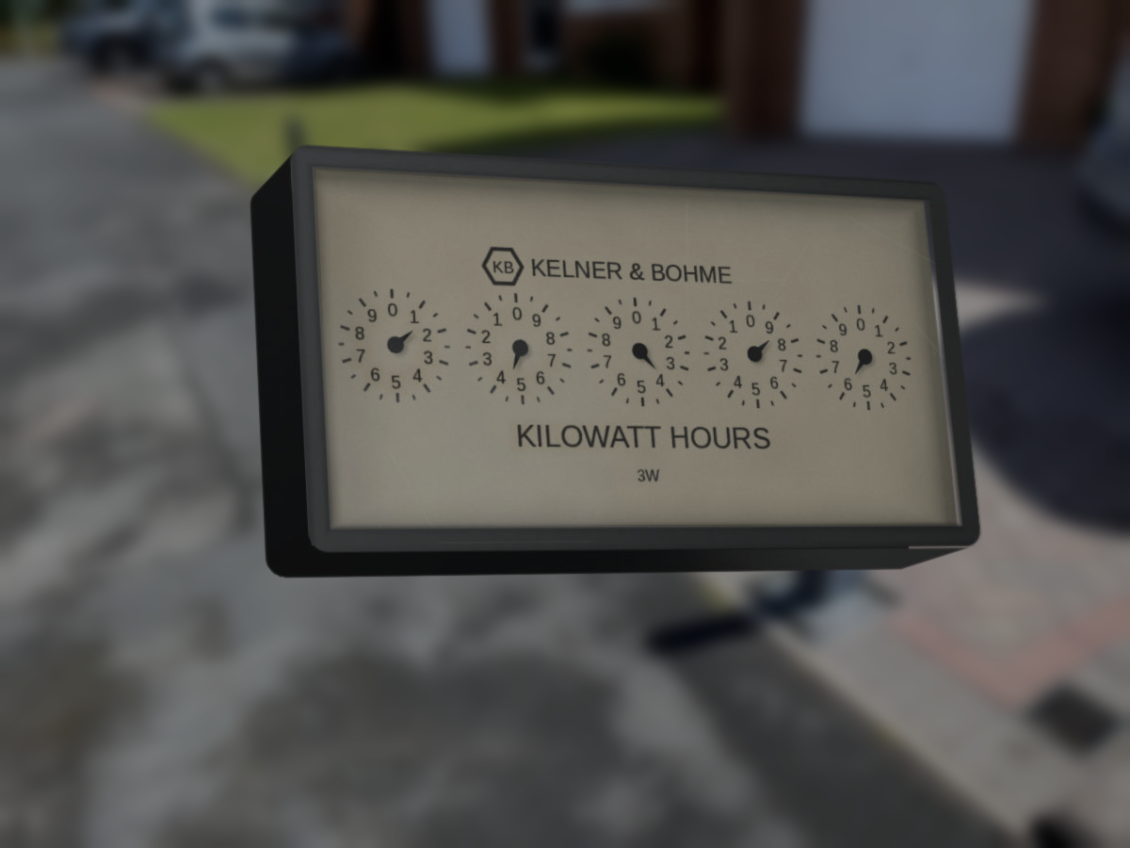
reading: 14386,kWh
